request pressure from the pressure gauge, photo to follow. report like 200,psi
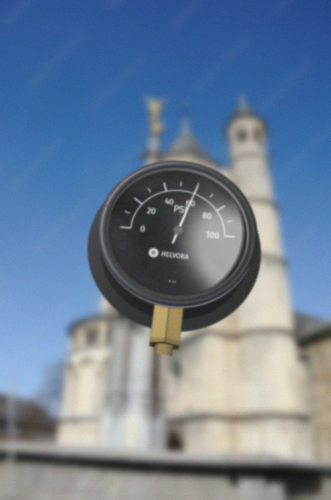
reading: 60,psi
